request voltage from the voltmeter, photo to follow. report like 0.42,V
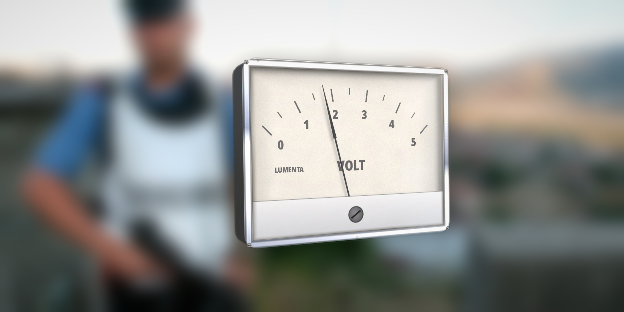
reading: 1.75,V
